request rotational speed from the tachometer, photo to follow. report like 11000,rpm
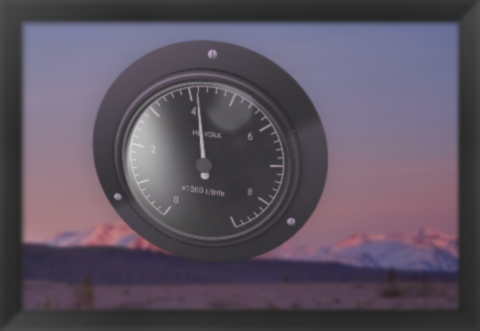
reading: 4200,rpm
